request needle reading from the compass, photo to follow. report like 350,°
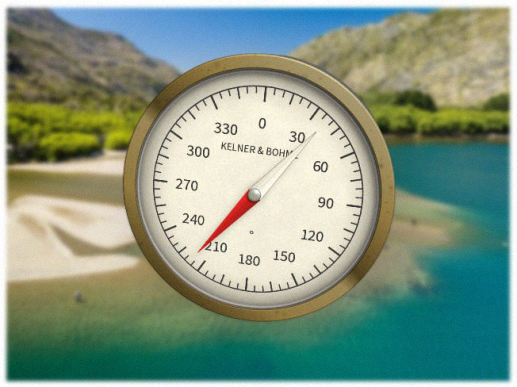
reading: 217.5,°
